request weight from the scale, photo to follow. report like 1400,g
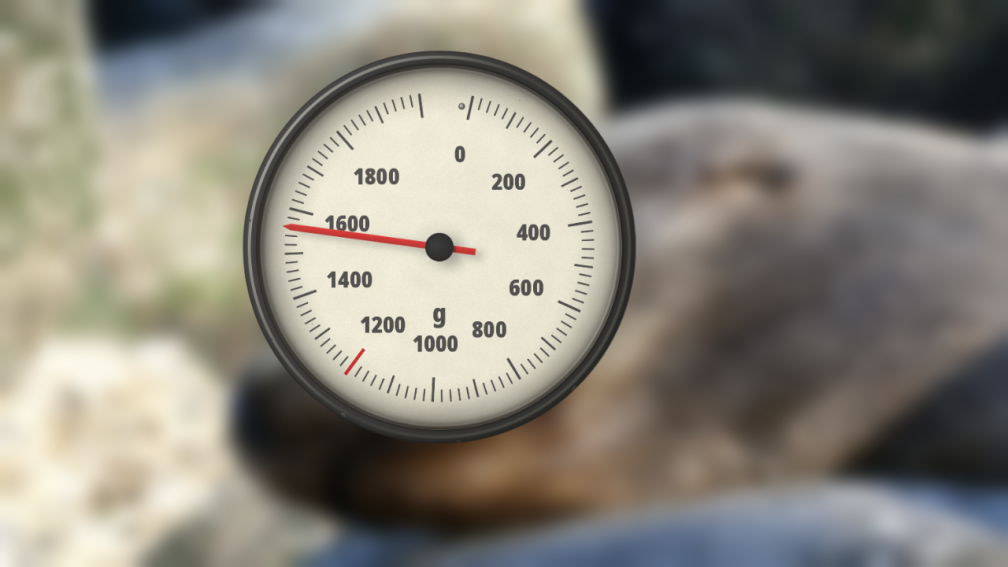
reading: 1560,g
